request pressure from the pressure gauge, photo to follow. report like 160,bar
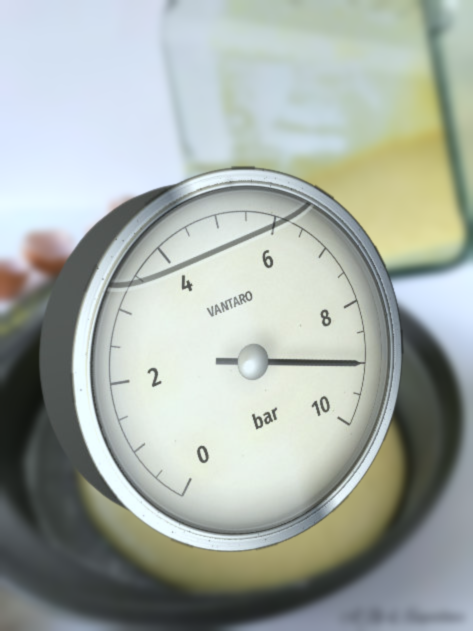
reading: 9,bar
